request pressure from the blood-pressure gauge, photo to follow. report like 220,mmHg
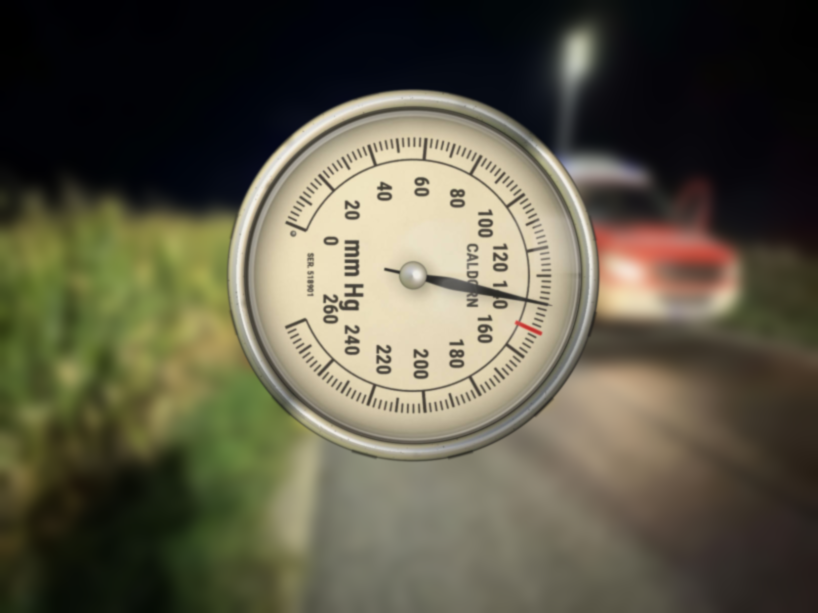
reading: 140,mmHg
